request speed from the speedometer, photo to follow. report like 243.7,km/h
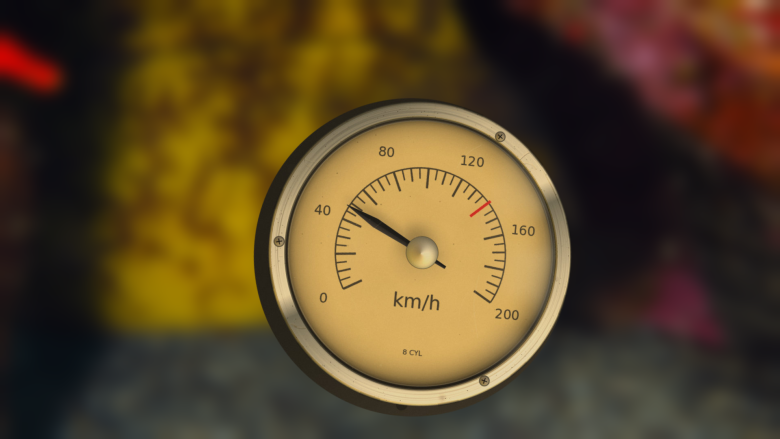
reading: 47.5,km/h
